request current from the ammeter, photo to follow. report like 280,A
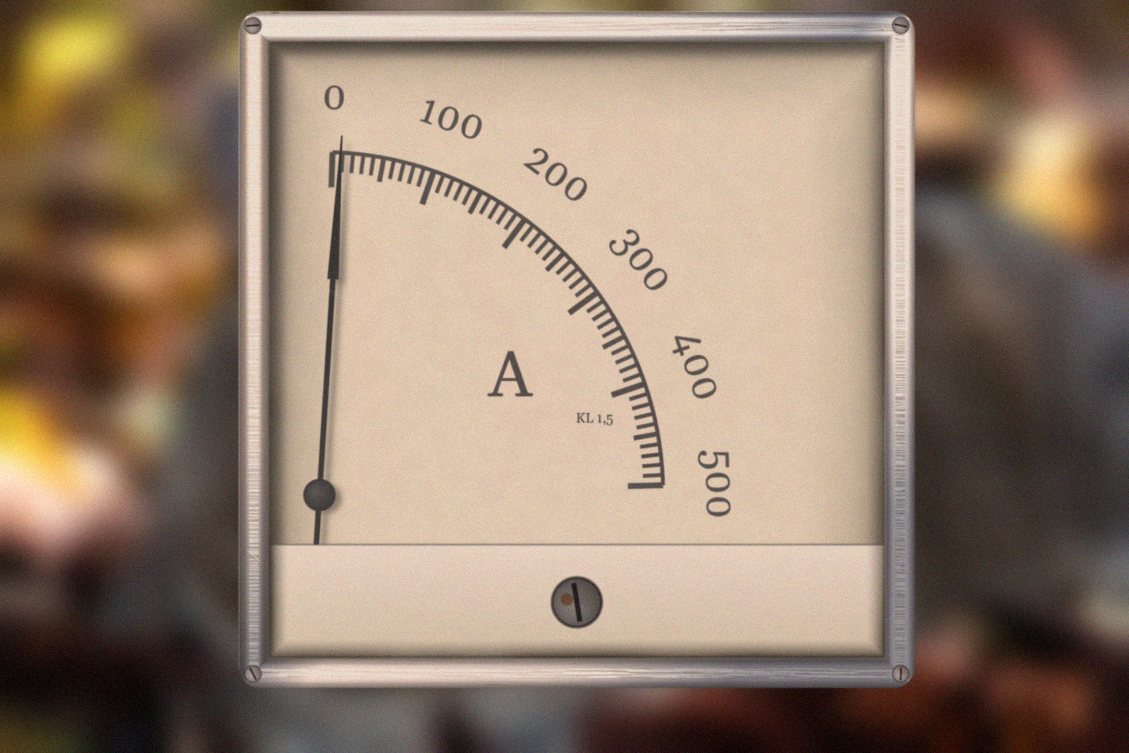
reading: 10,A
